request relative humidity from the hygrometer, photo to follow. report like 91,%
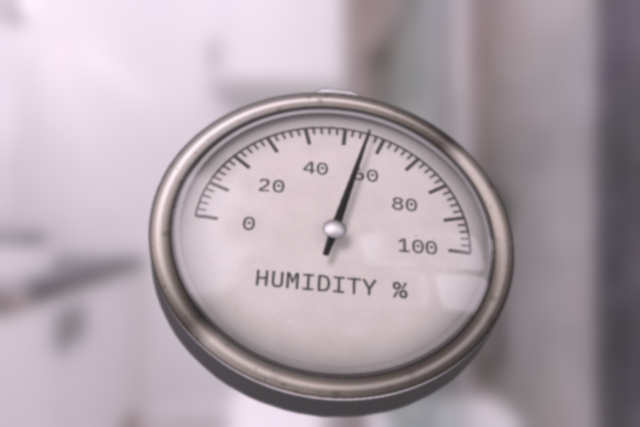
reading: 56,%
